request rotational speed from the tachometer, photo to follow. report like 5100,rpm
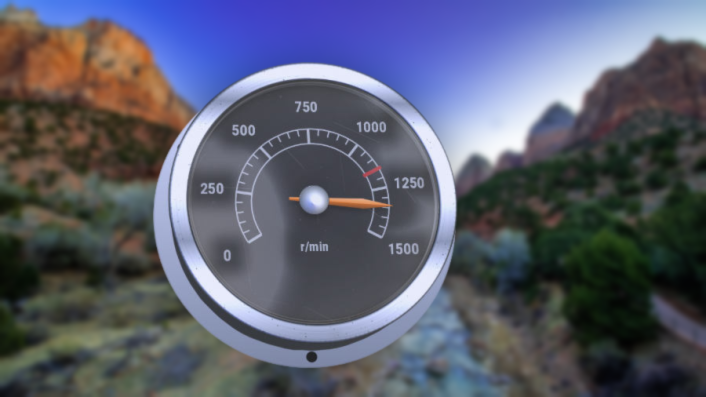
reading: 1350,rpm
